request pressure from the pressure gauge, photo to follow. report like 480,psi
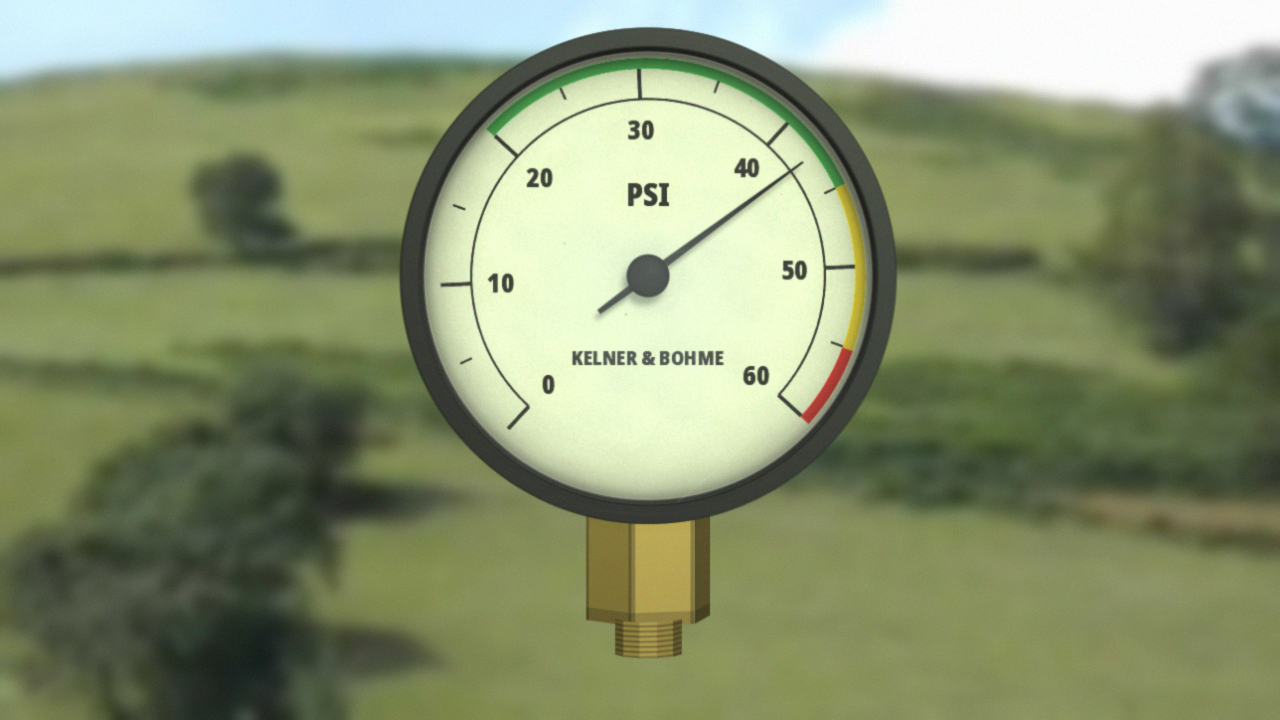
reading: 42.5,psi
